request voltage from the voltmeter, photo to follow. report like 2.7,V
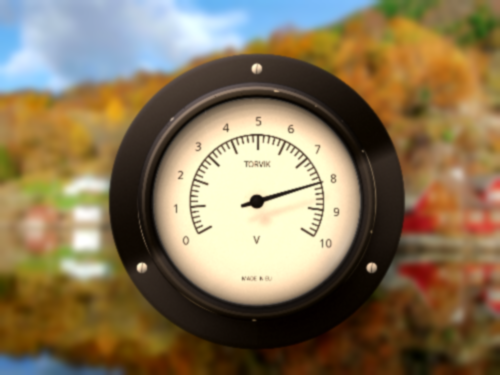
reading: 8,V
